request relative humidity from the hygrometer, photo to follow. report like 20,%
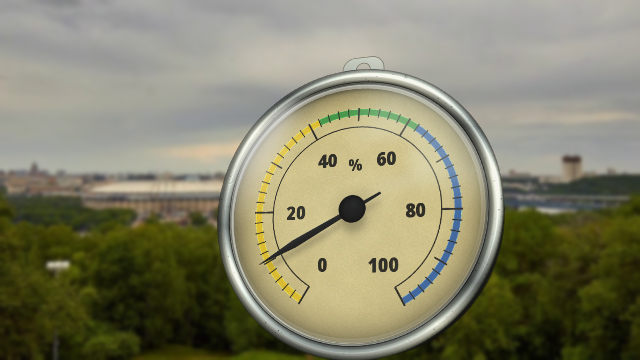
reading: 10,%
